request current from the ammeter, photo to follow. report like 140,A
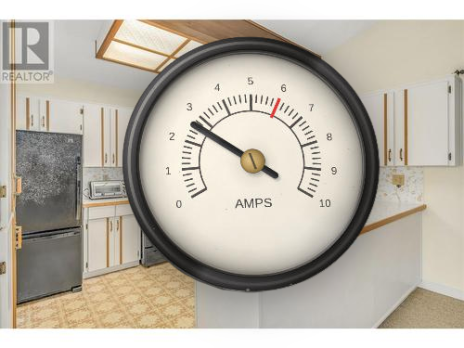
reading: 2.6,A
